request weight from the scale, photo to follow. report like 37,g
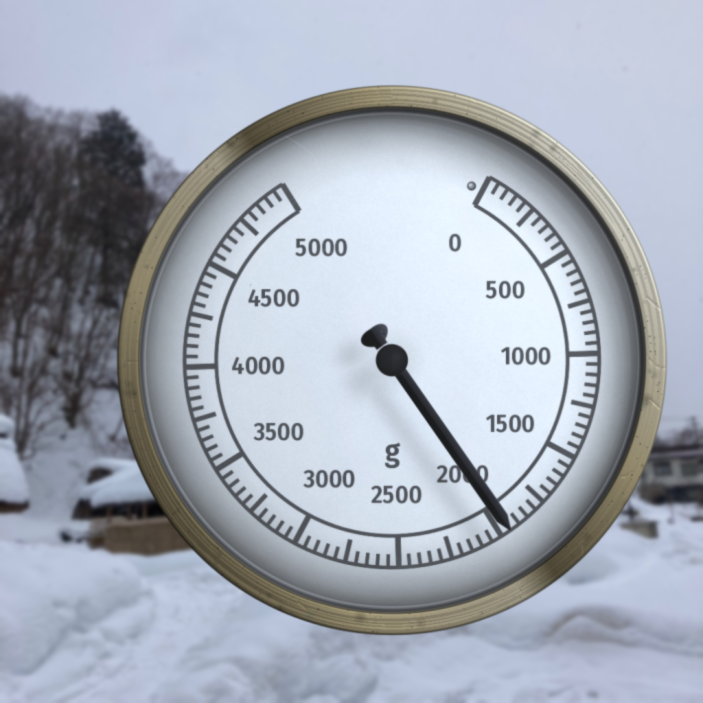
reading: 1950,g
